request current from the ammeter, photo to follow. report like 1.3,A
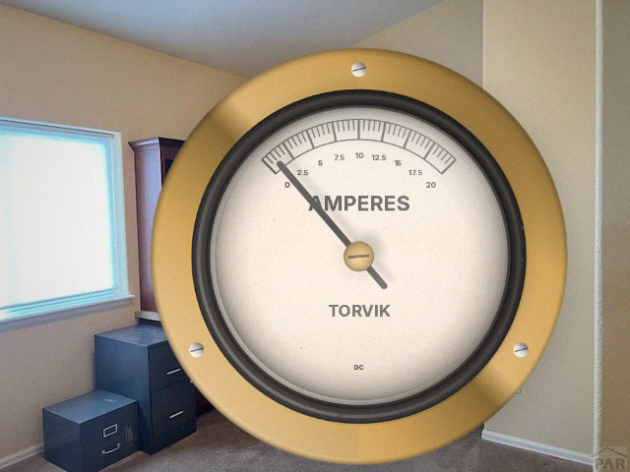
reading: 1,A
